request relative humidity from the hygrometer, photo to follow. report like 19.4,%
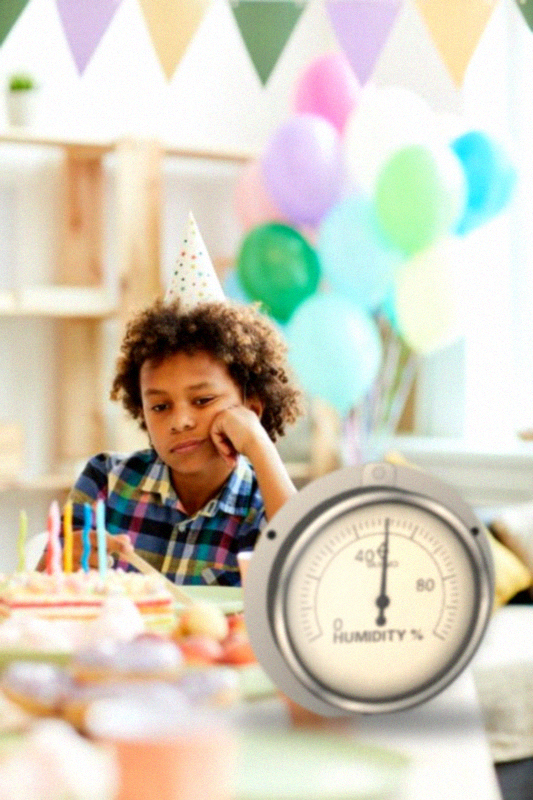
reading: 50,%
